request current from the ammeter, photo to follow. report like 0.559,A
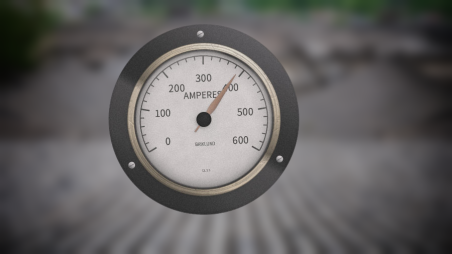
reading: 390,A
